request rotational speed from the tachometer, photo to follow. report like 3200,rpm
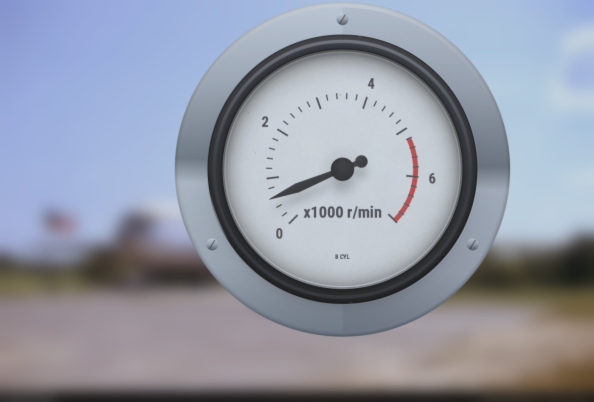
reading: 600,rpm
